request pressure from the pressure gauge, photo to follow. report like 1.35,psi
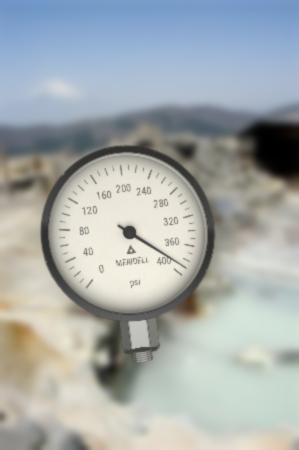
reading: 390,psi
